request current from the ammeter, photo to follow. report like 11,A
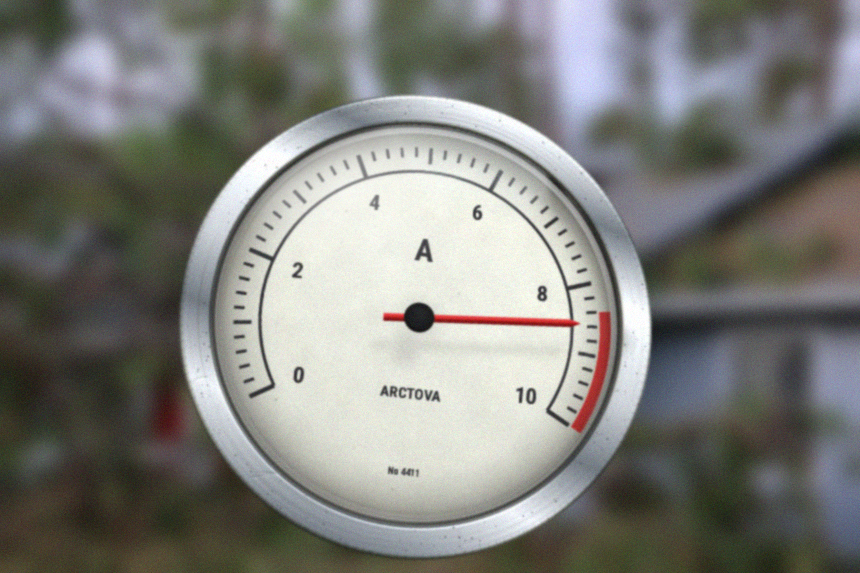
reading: 8.6,A
